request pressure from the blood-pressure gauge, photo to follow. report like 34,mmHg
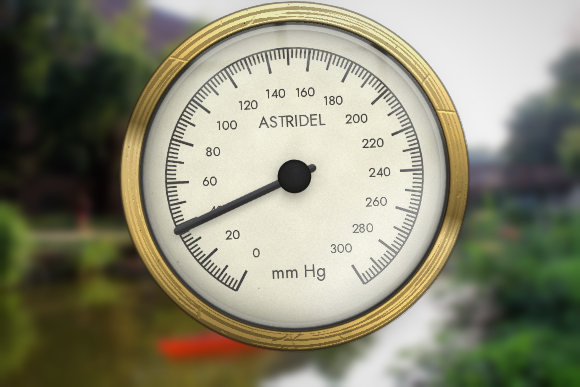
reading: 38,mmHg
